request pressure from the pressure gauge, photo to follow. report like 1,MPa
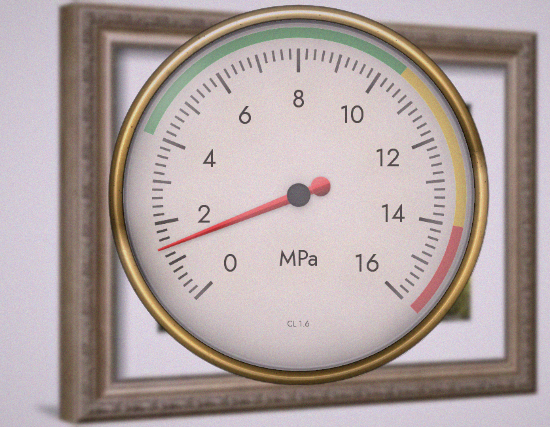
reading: 1.4,MPa
